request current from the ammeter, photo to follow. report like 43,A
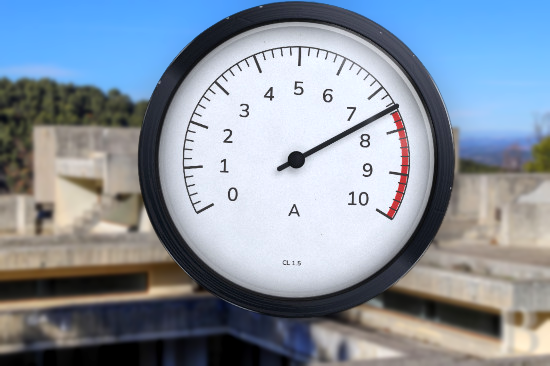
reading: 7.5,A
